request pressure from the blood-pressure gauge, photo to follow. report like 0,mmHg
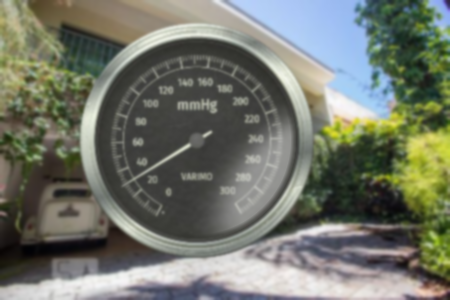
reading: 30,mmHg
